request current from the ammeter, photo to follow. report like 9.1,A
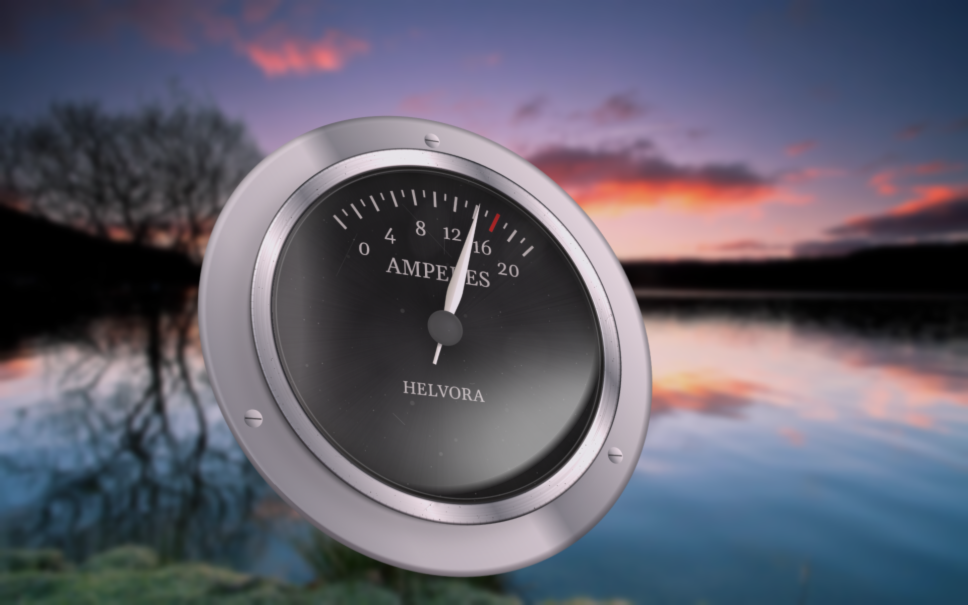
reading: 14,A
